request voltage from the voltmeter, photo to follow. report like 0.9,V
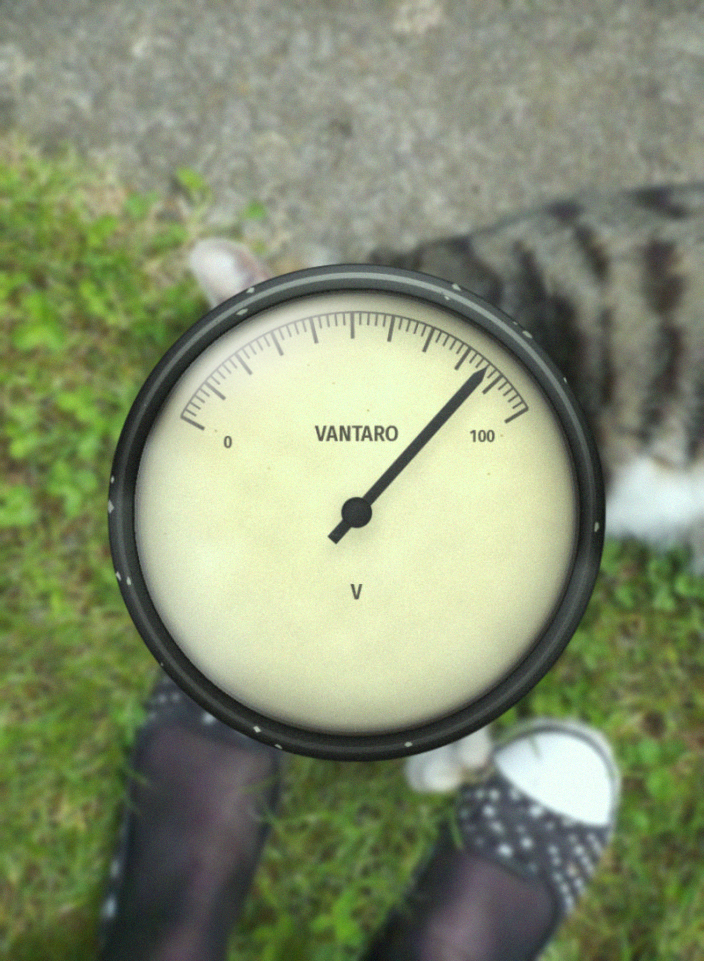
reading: 86,V
